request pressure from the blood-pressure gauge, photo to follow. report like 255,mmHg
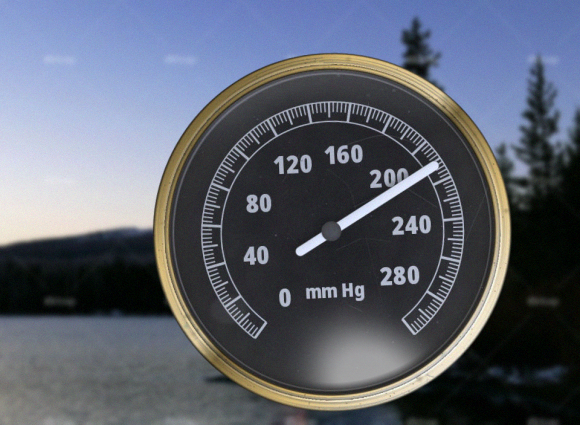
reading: 212,mmHg
